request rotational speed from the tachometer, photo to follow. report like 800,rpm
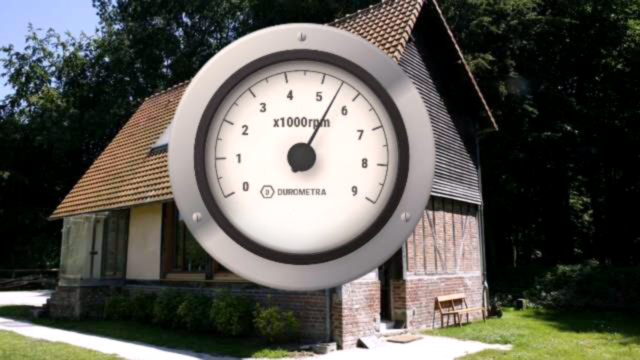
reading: 5500,rpm
